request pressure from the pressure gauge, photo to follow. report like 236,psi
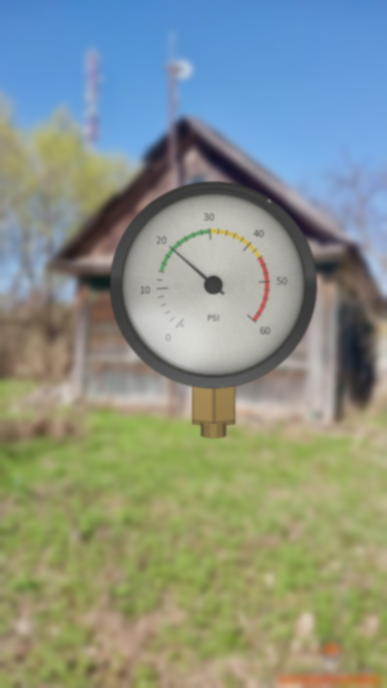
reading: 20,psi
